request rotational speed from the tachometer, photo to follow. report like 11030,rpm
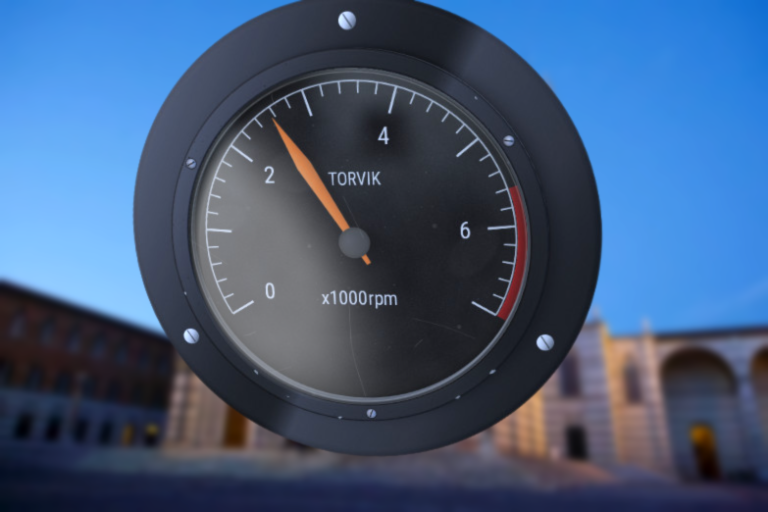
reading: 2600,rpm
